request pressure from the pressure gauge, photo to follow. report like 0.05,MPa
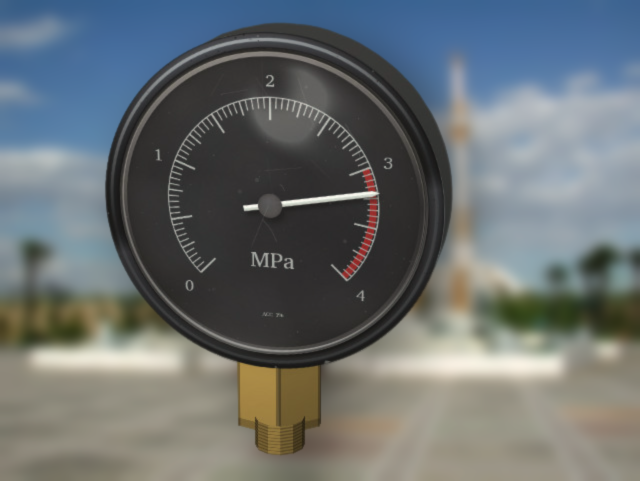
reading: 3.2,MPa
